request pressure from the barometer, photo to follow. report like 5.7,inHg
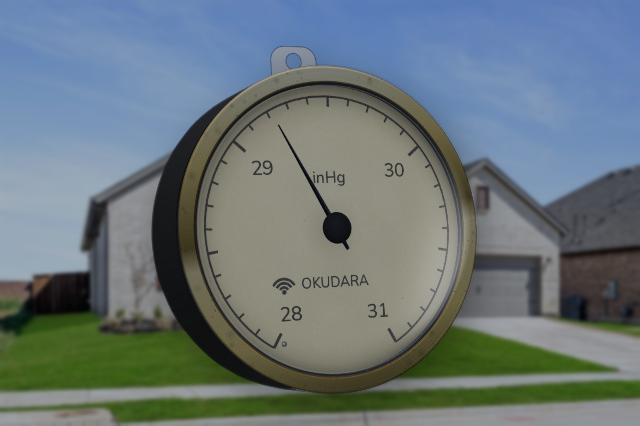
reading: 29.2,inHg
